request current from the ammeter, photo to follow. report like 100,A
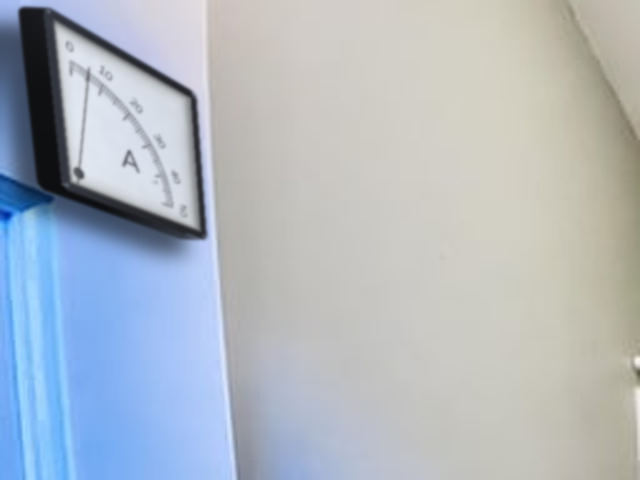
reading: 5,A
